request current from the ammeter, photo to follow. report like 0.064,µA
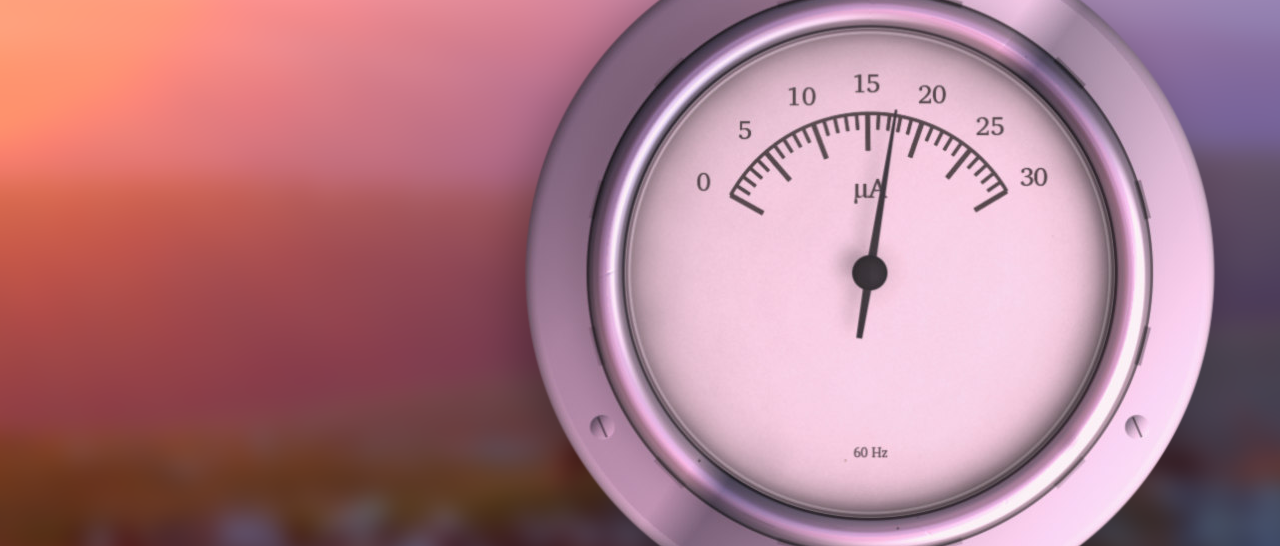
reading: 17.5,µA
